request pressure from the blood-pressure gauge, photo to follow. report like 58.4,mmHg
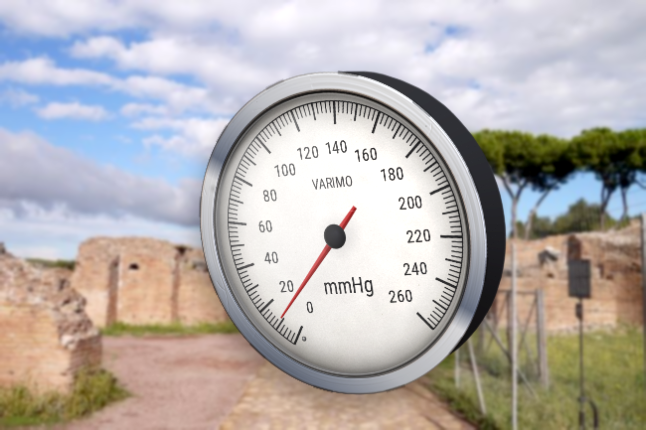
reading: 10,mmHg
